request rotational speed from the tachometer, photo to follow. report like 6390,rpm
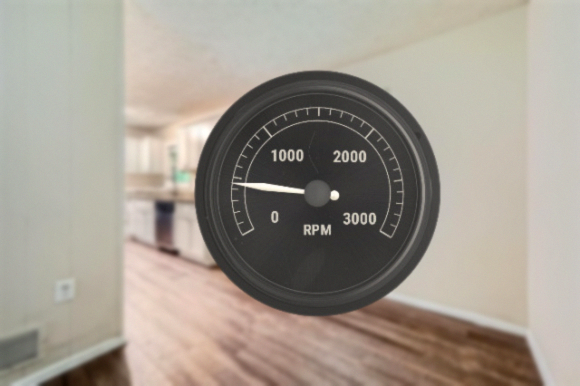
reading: 450,rpm
